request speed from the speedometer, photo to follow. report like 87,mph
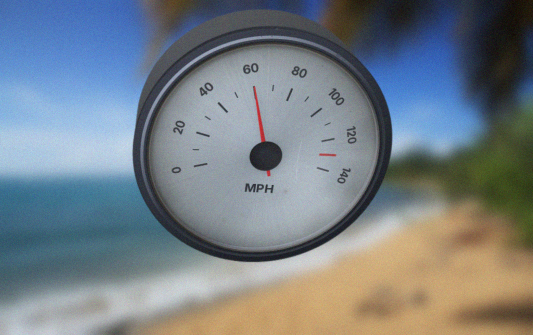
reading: 60,mph
